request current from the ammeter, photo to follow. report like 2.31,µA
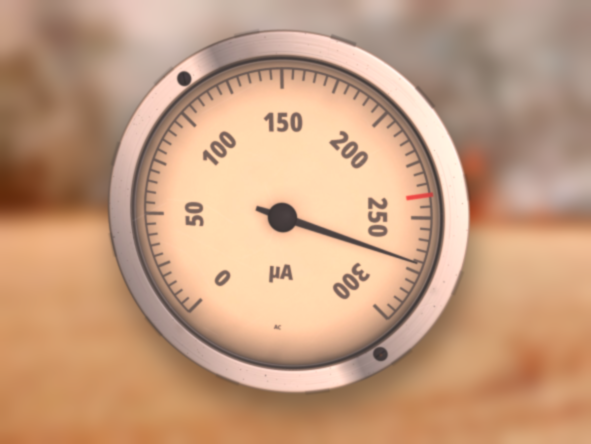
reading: 270,µA
